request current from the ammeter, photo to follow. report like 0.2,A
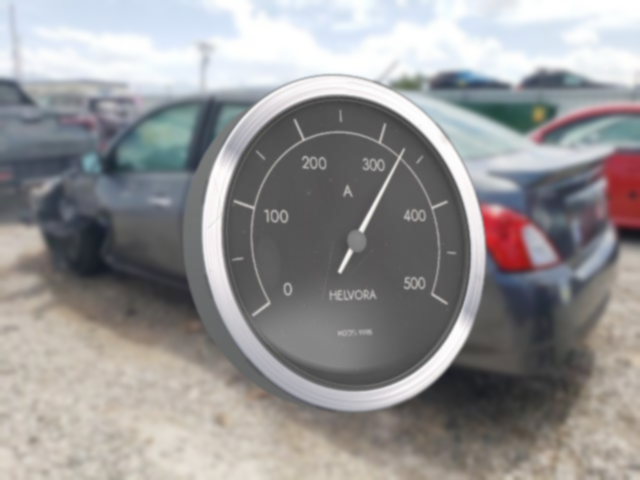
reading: 325,A
